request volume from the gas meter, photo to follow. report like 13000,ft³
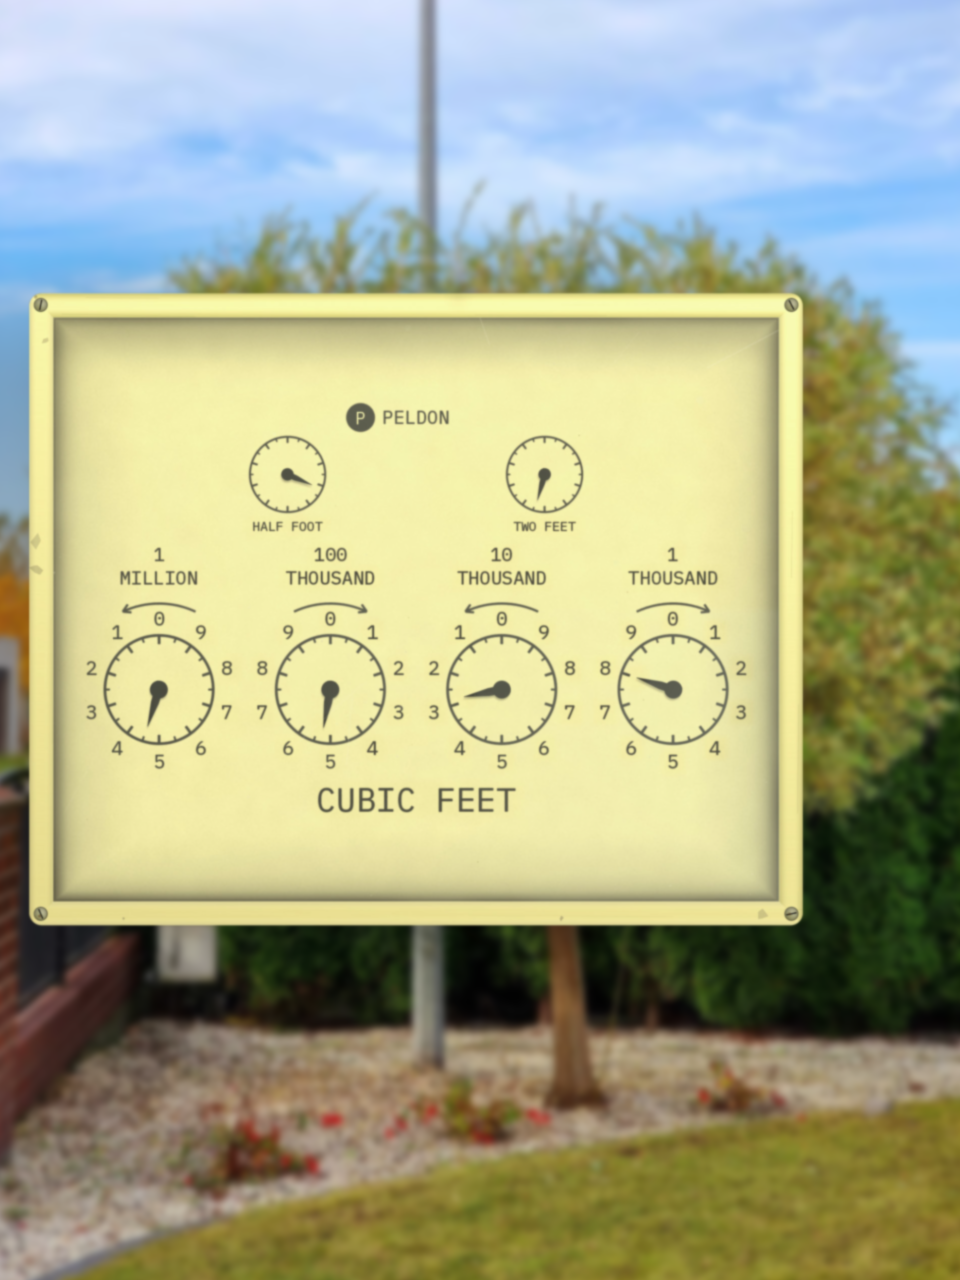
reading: 452800,ft³
